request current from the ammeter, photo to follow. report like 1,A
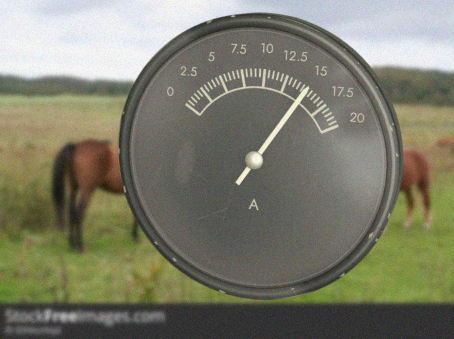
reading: 15,A
